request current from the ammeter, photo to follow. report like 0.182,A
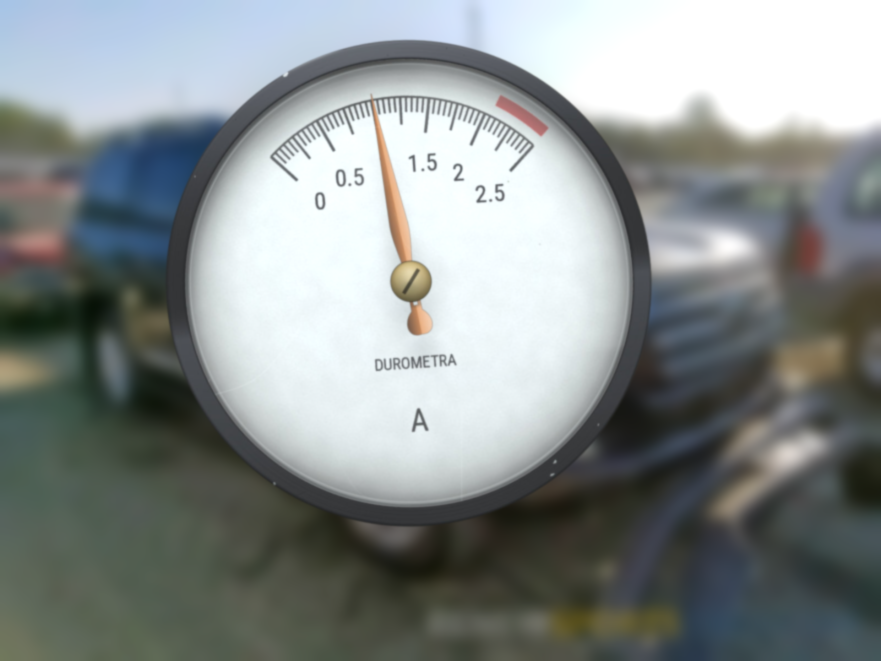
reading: 1,A
